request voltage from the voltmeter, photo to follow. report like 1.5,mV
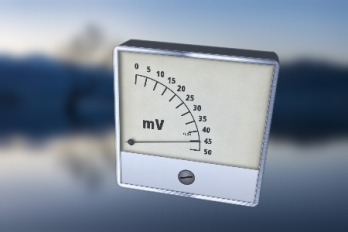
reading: 45,mV
